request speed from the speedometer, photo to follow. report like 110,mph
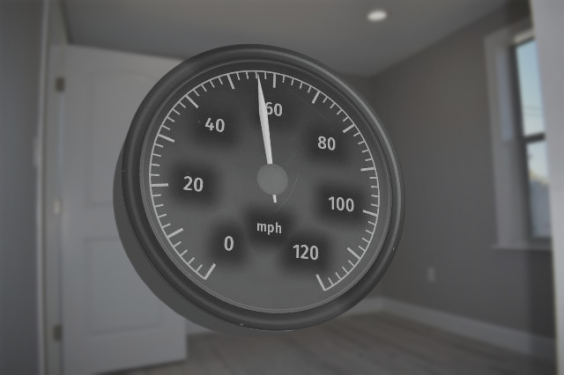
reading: 56,mph
